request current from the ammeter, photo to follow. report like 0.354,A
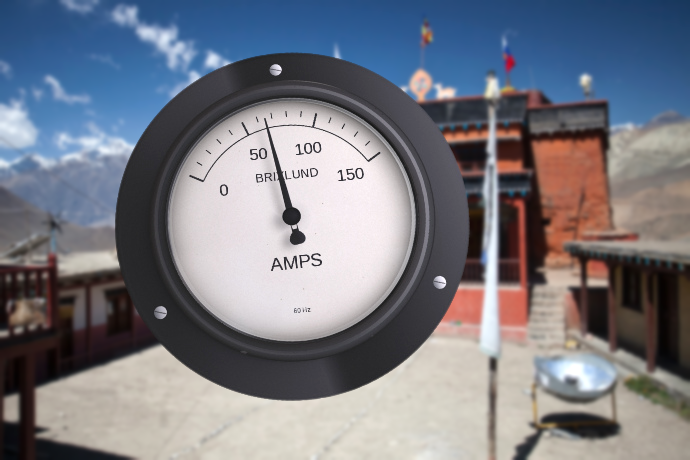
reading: 65,A
